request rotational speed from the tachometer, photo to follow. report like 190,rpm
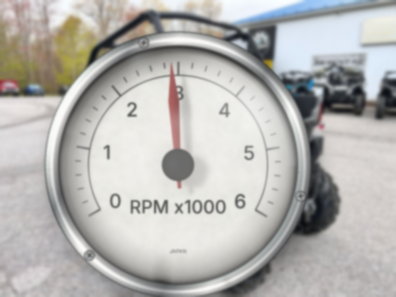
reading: 2900,rpm
